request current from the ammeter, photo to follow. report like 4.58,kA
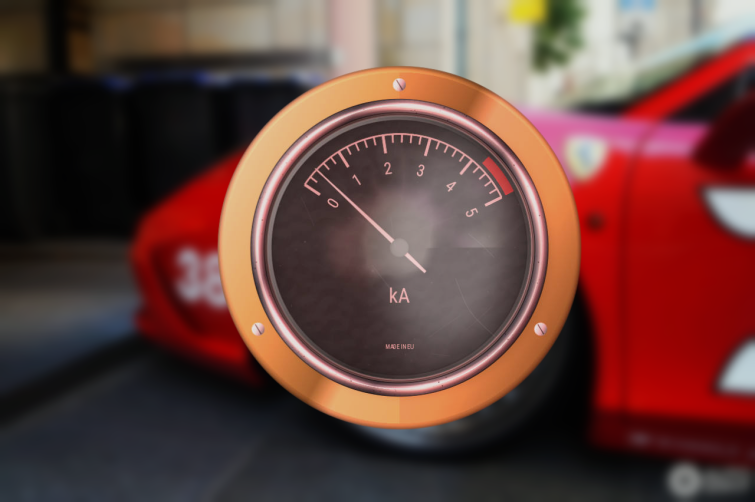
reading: 0.4,kA
